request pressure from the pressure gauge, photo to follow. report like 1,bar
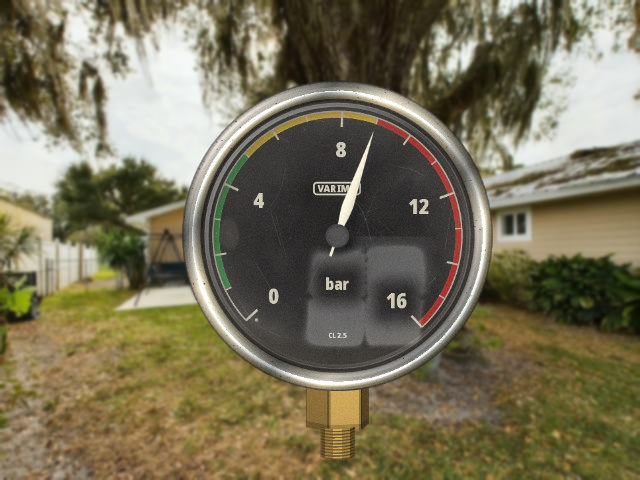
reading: 9,bar
